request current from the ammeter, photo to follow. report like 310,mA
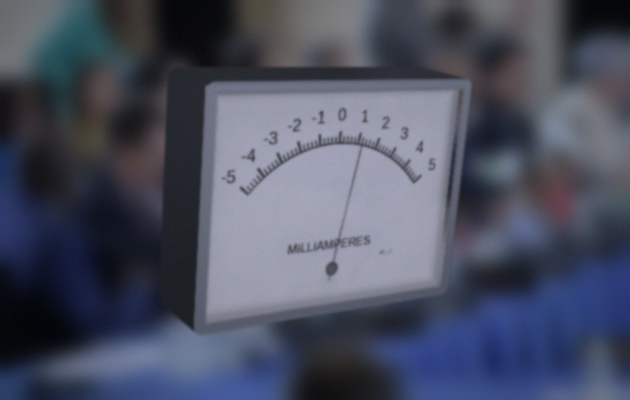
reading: 1,mA
